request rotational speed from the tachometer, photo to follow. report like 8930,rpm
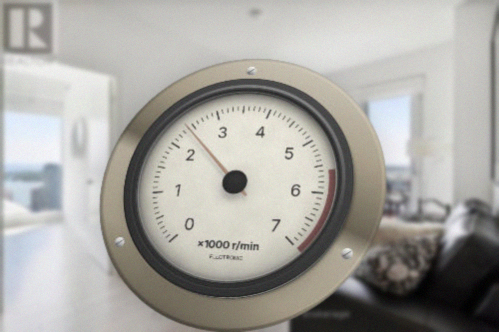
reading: 2400,rpm
